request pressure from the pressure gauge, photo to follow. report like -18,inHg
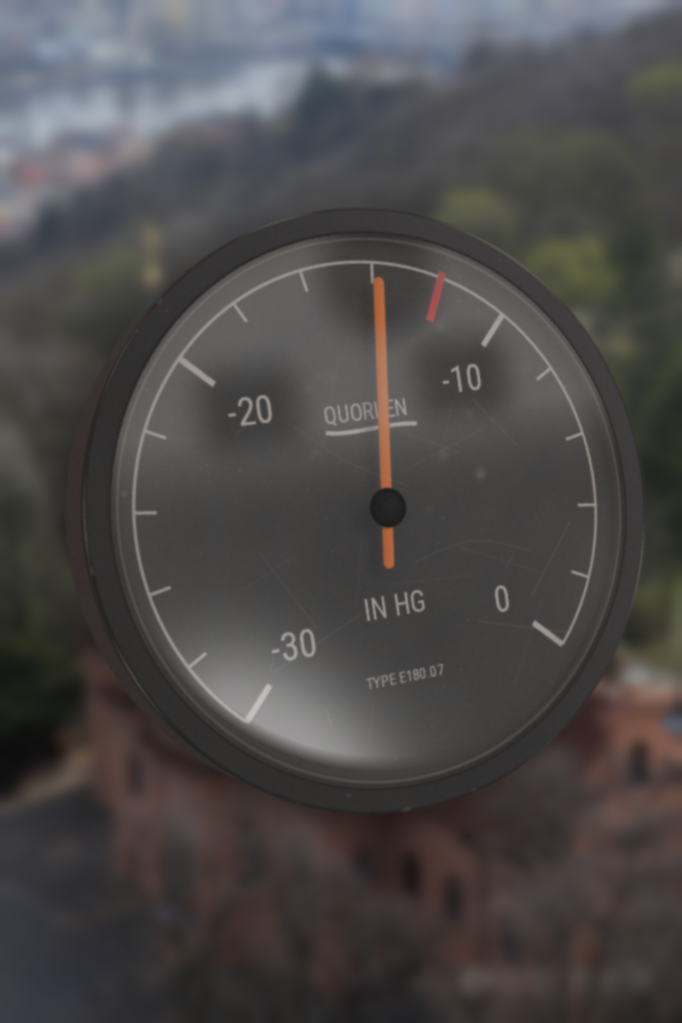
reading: -14,inHg
